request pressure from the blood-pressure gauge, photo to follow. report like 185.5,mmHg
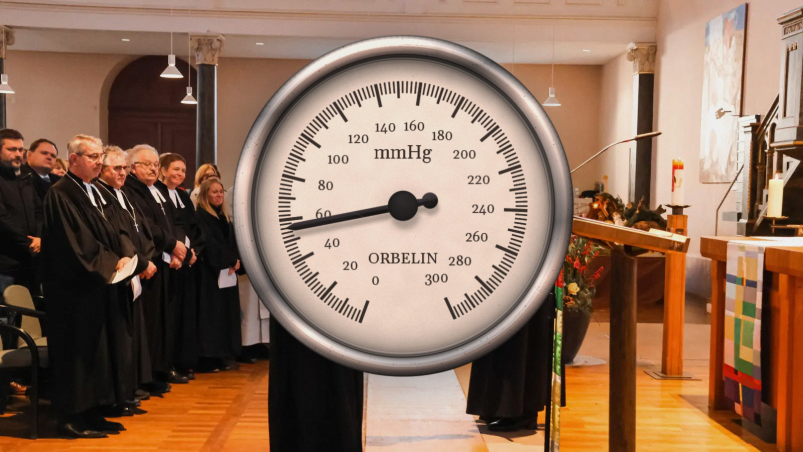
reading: 56,mmHg
